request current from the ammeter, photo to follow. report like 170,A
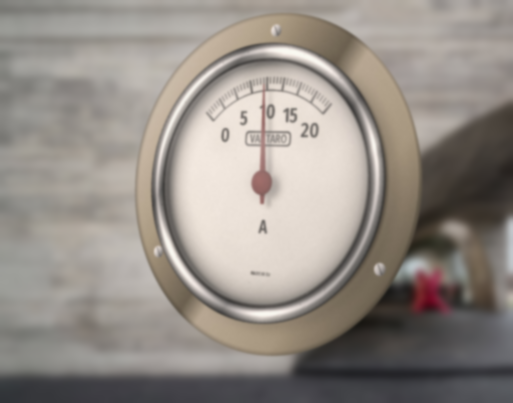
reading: 10,A
